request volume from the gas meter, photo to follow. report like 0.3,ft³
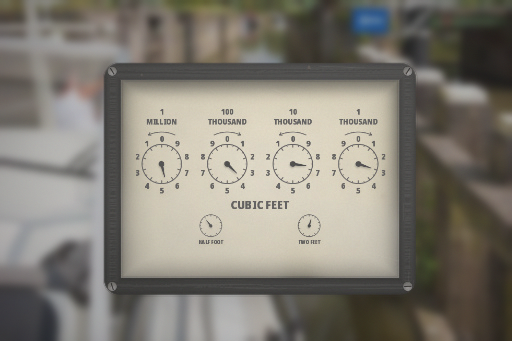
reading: 537300,ft³
